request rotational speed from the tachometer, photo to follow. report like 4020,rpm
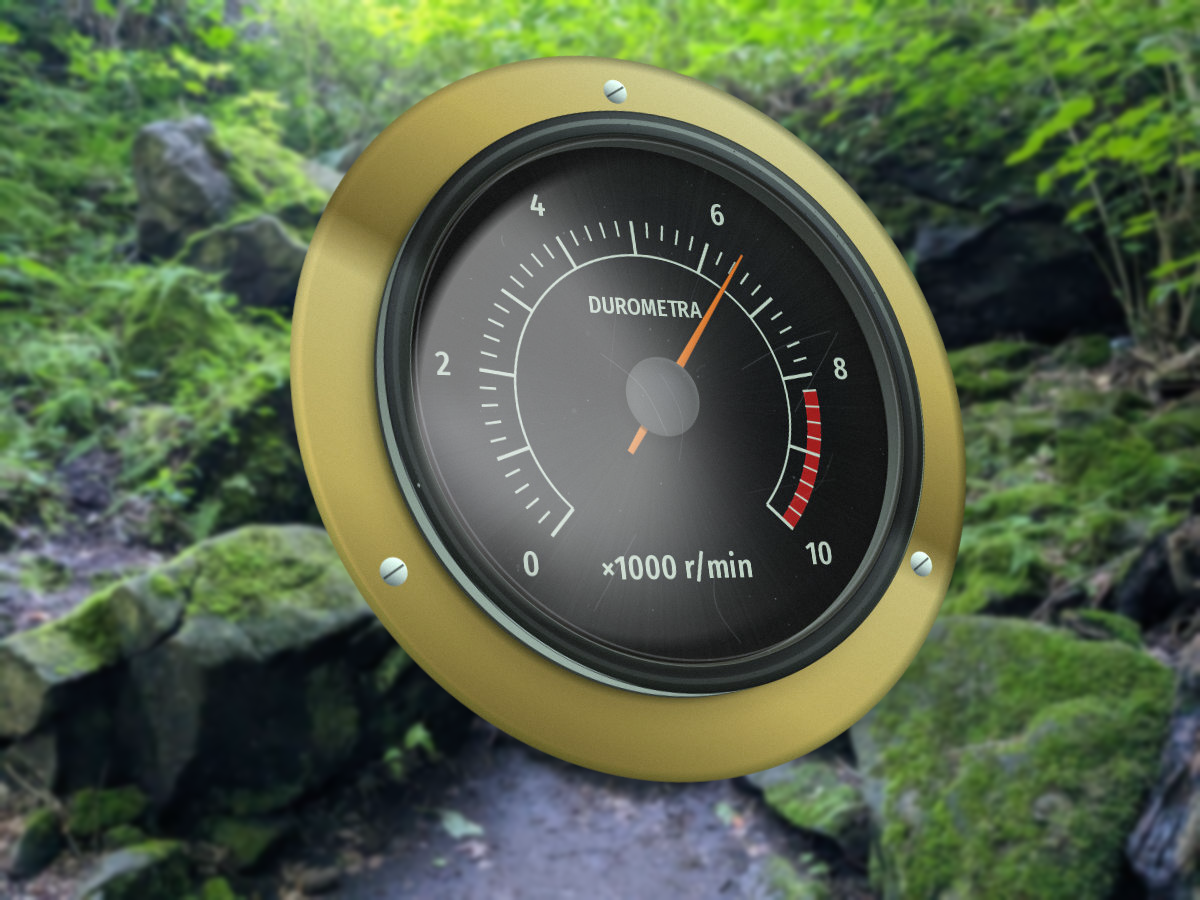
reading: 6400,rpm
